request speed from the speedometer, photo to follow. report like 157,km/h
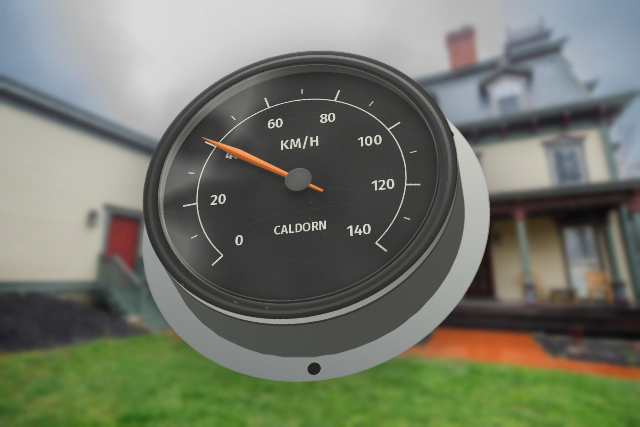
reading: 40,km/h
